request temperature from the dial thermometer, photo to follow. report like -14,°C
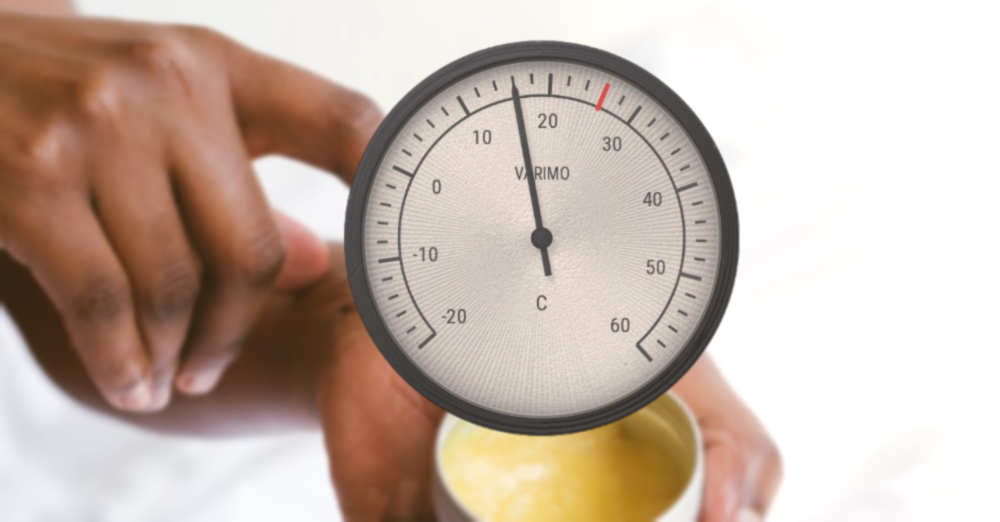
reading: 16,°C
